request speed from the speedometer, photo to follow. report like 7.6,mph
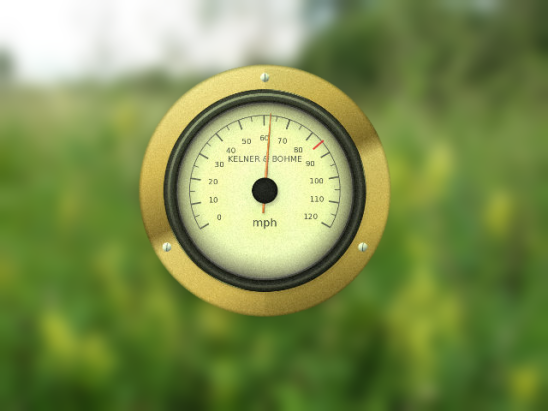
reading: 62.5,mph
